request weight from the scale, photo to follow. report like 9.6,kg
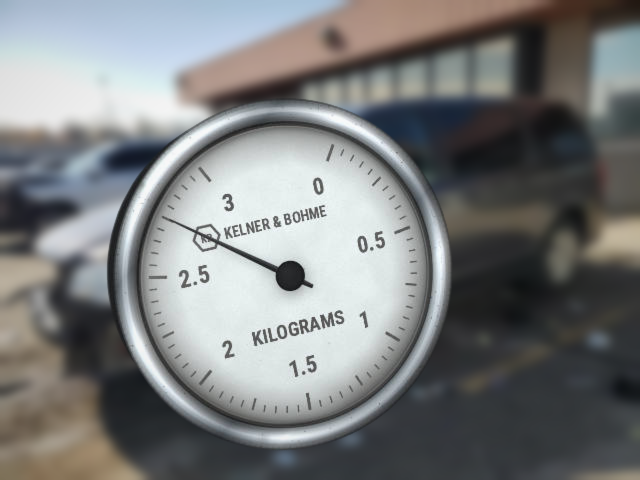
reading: 2.75,kg
